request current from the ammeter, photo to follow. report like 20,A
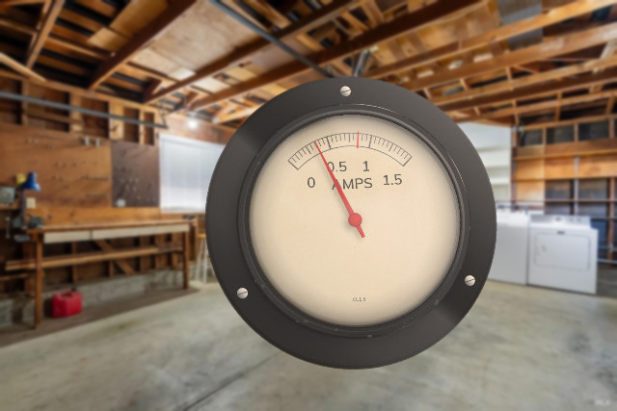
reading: 0.35,A
